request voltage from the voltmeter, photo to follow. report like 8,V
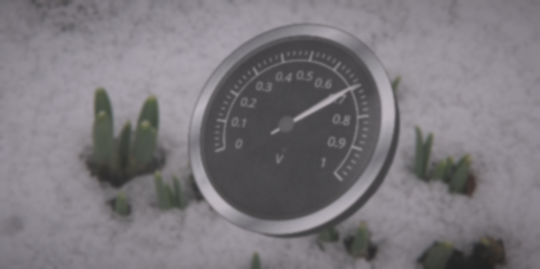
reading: 0.7,V
